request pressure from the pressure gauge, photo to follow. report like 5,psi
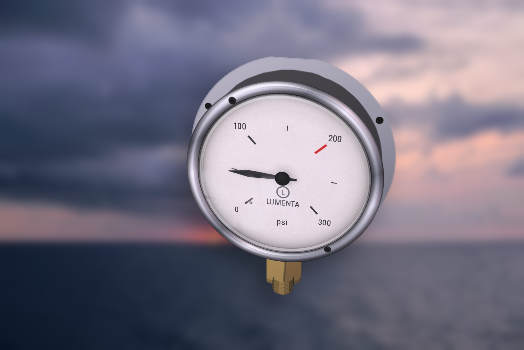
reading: 50,psi
